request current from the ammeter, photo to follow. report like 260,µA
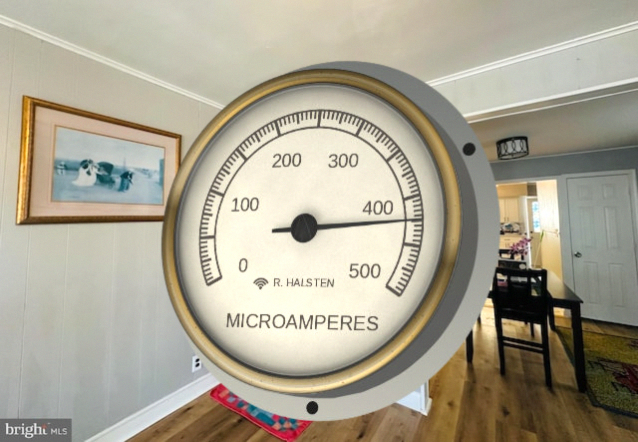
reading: 425,µA
